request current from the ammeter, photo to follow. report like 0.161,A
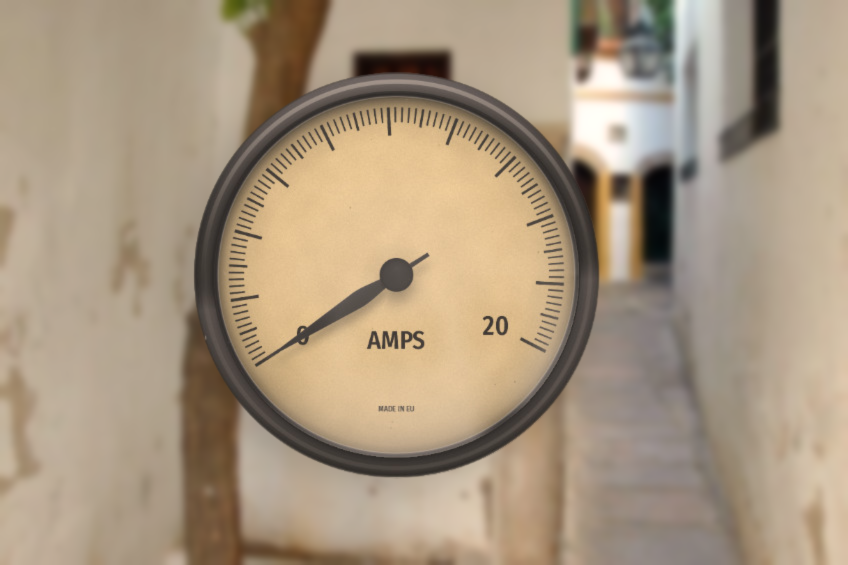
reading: 0,A
